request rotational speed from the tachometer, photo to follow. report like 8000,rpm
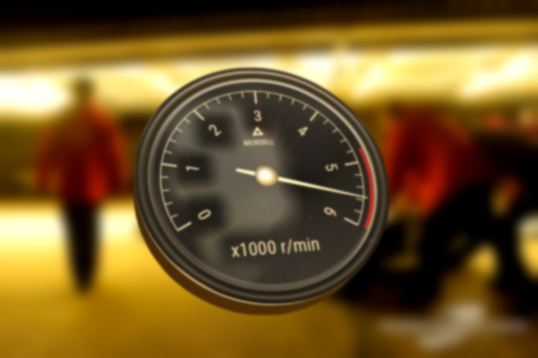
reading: 5600,rpm
